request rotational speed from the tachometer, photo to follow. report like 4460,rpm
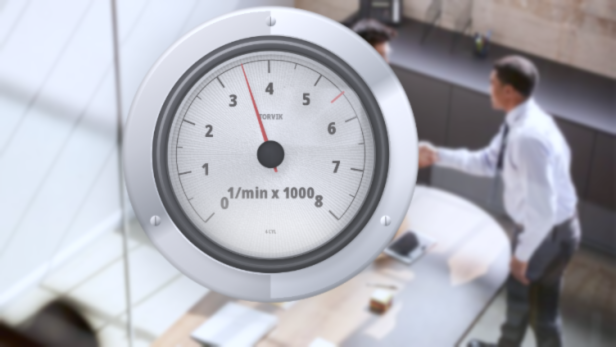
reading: 3500,rpm
